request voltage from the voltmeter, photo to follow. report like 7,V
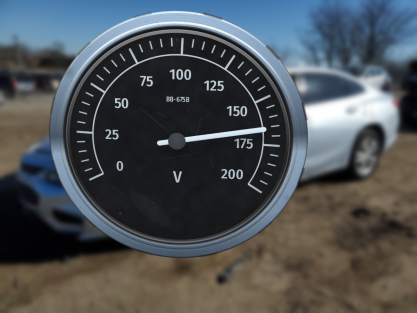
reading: 165,V
